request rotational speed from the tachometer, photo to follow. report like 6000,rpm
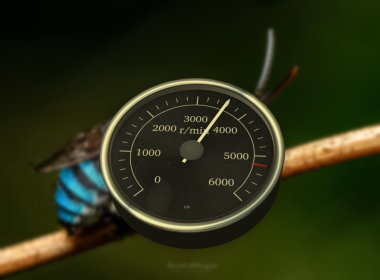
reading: 3600,rpm
